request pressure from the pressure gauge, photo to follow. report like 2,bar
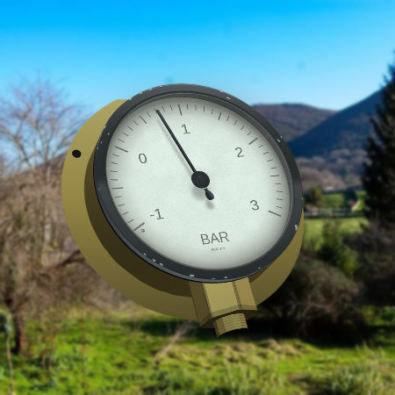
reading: 0.7,bar
